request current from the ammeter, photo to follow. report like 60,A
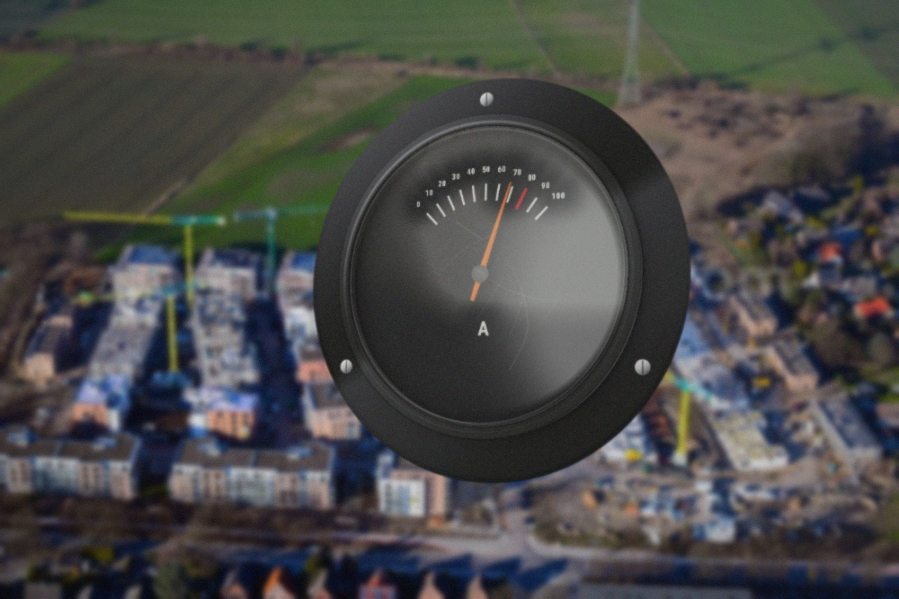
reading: 70,A
